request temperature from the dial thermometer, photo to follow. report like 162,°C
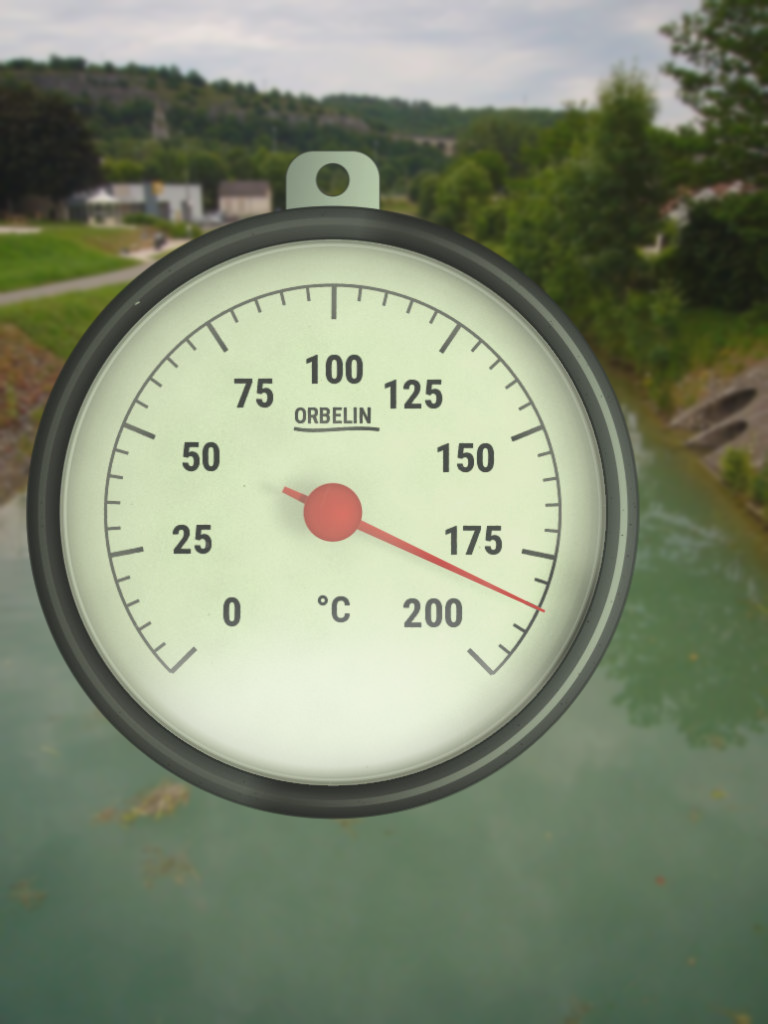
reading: 185,°C
